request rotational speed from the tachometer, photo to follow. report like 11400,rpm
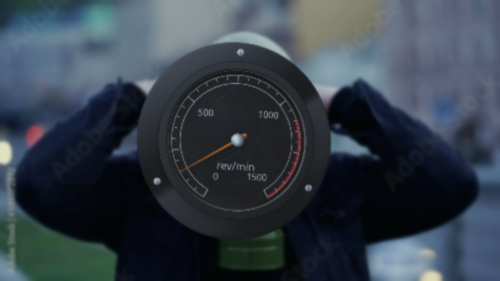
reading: 150,rpm
